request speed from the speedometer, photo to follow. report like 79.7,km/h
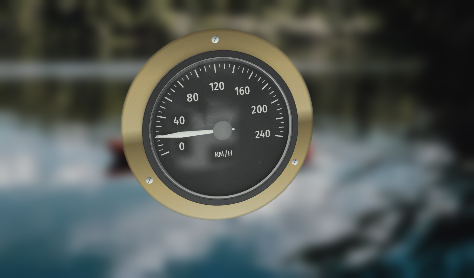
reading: 20,km/h
